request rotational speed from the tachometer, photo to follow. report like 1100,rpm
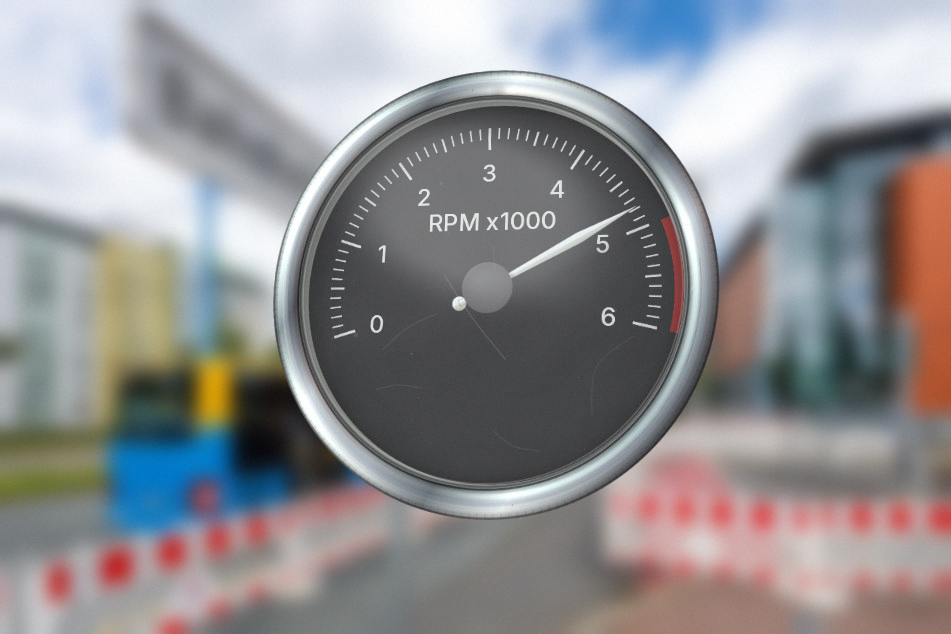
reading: 4800,rpm
